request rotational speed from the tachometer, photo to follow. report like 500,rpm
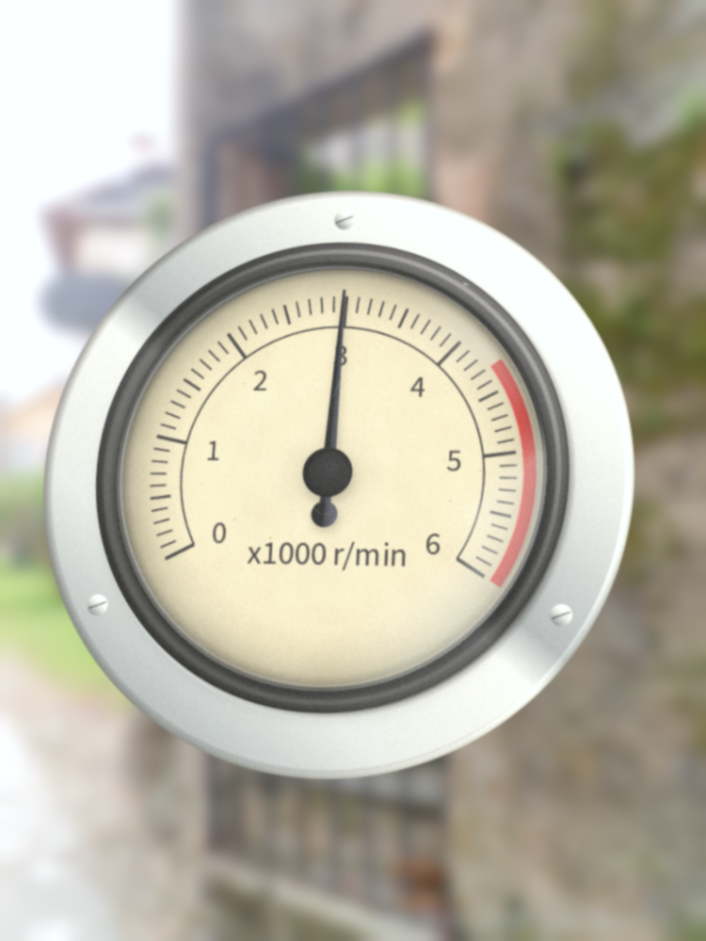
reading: 3000,rpm
